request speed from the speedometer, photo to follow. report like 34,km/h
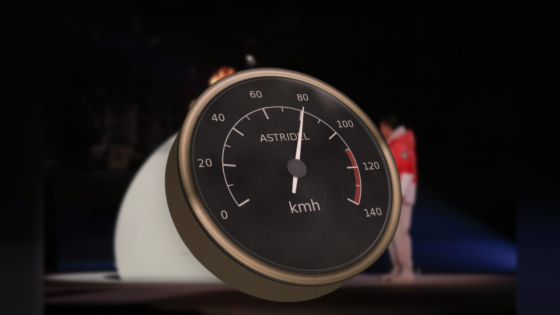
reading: 80,km/h
